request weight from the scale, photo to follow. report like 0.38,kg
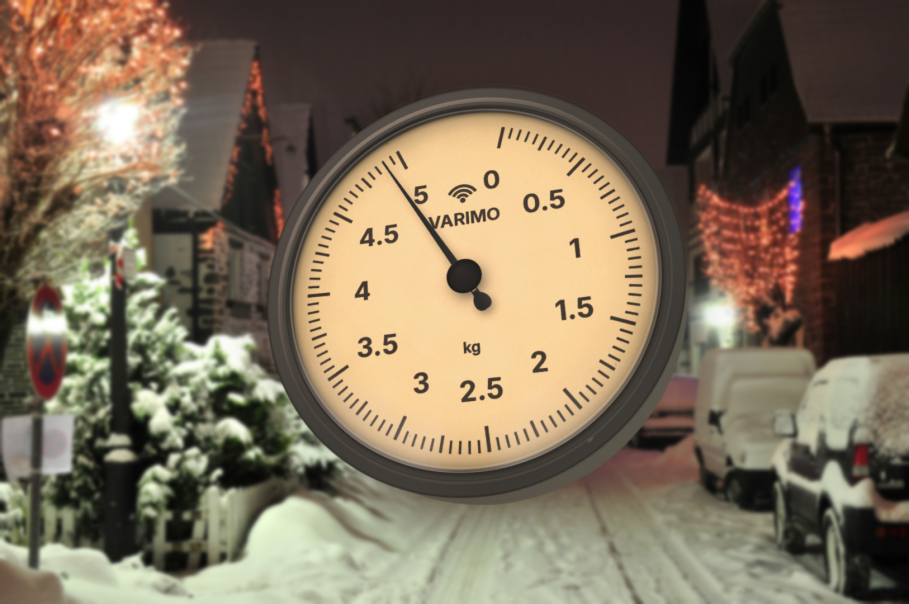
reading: 4.9,kg
